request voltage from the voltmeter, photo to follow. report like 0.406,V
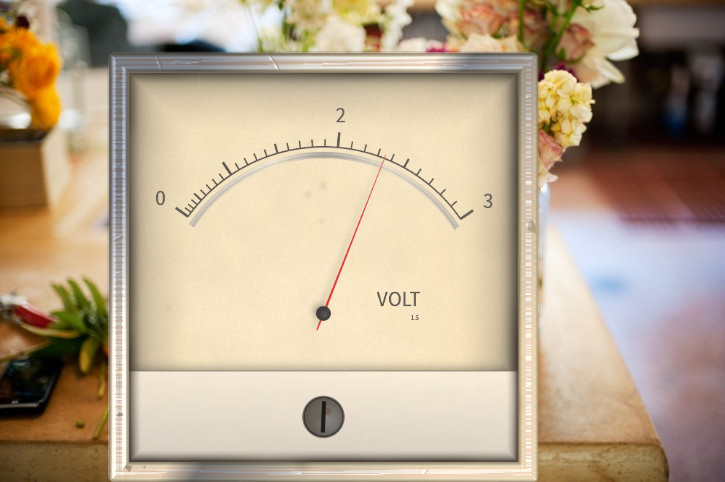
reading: 2.35,V
